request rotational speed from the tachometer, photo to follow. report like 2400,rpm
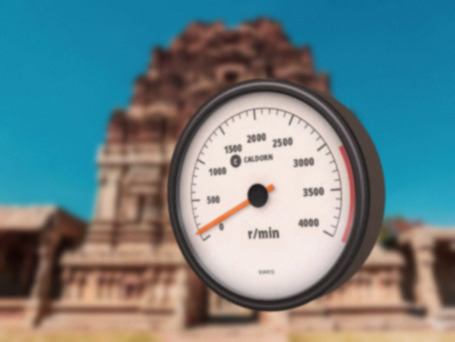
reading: 100,rpm
